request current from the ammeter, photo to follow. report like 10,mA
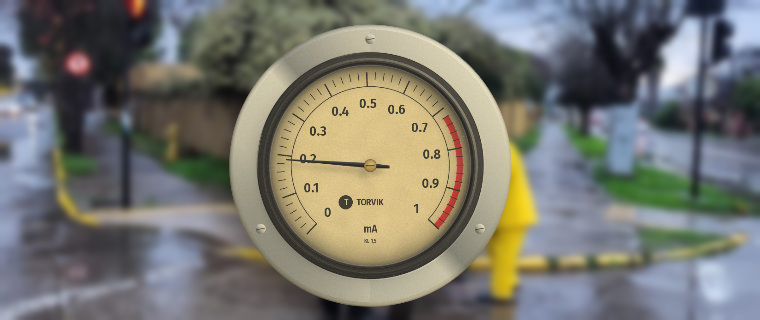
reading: 0.19,mA
